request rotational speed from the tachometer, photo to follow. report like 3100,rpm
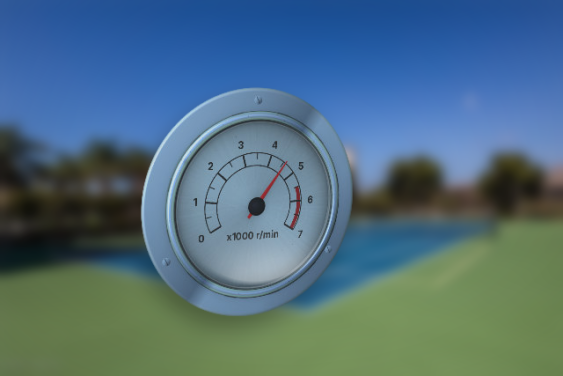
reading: 4500,rpm
